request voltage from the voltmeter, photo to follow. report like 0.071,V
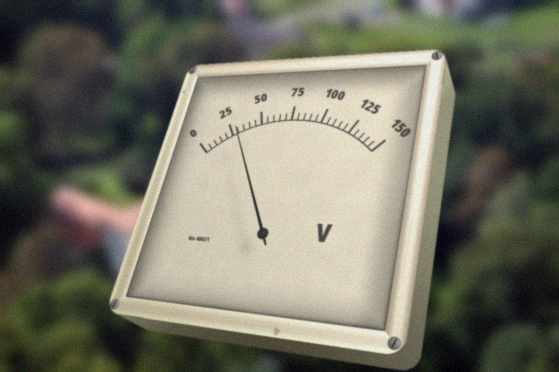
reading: 30,V
